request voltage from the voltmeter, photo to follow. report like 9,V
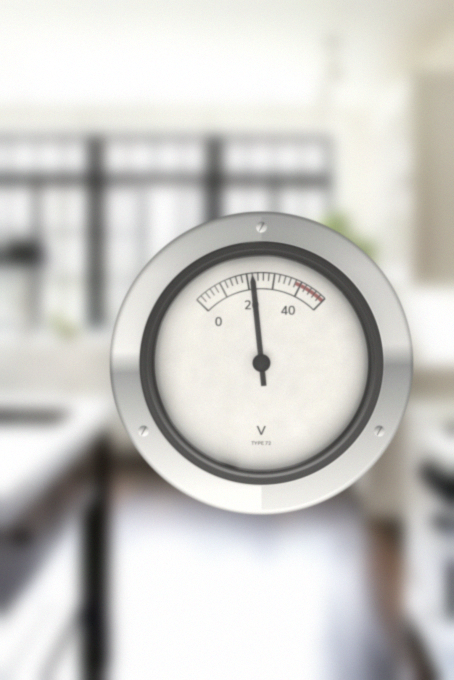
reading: 22,V
